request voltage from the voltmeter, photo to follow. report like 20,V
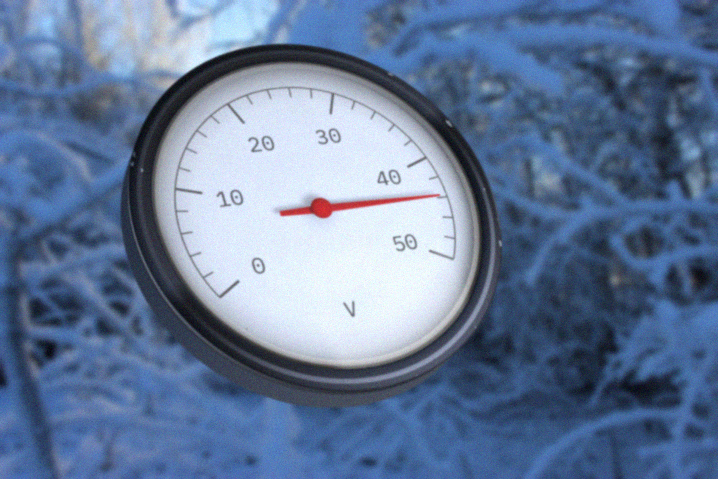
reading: 44,V
